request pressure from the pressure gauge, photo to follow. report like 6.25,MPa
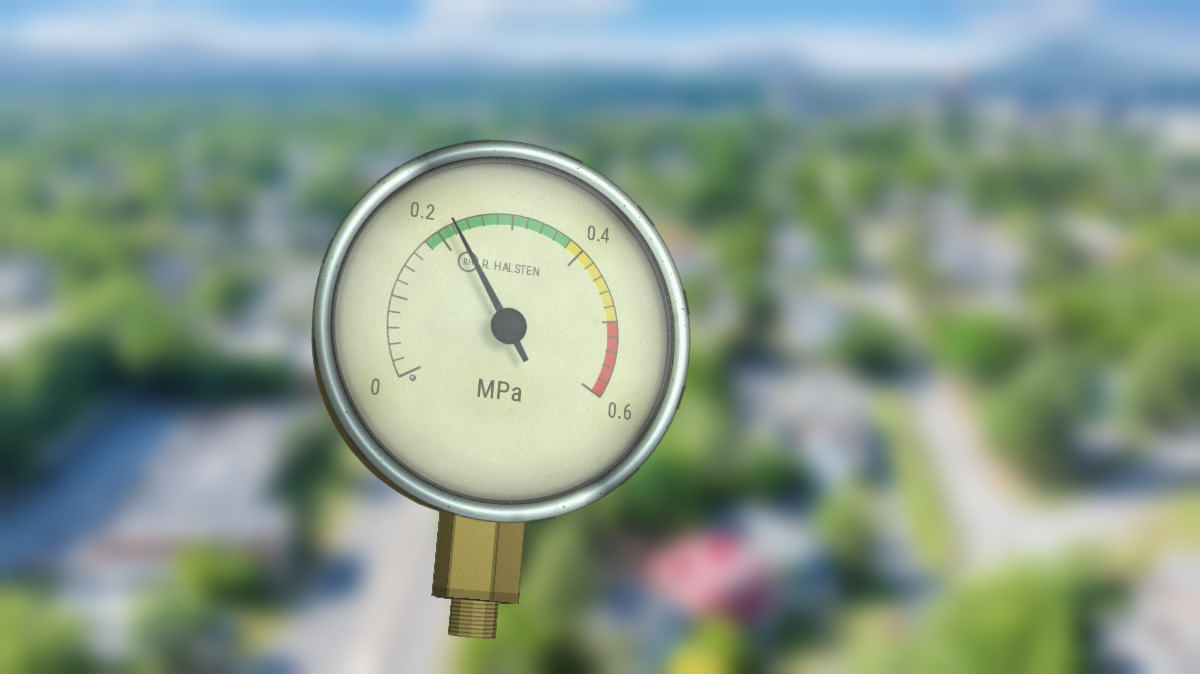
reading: 0.22,MPa
